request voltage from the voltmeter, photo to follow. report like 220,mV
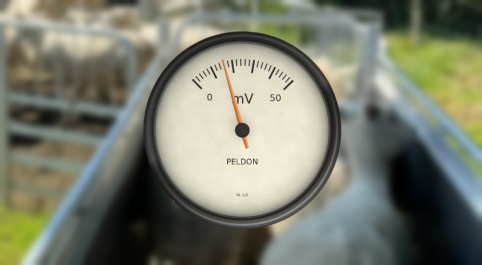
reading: 16,mV
